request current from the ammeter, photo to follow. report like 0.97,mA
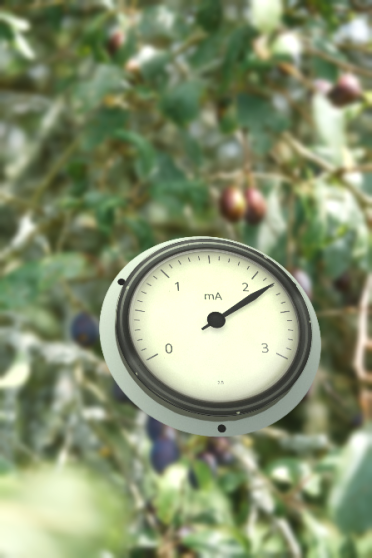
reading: 2.2,mA
